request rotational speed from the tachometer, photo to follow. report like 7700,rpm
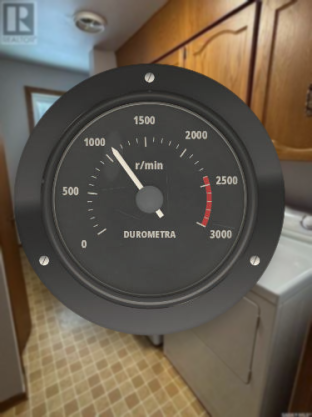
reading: 1100,rpm
